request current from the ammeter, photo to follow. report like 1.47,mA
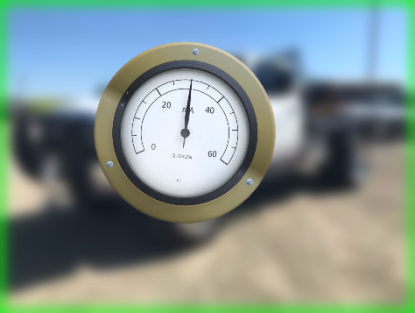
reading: 30,mA
